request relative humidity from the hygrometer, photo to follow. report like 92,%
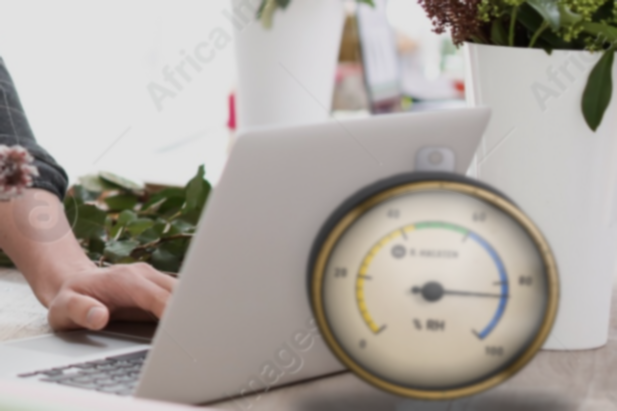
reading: 84,%
